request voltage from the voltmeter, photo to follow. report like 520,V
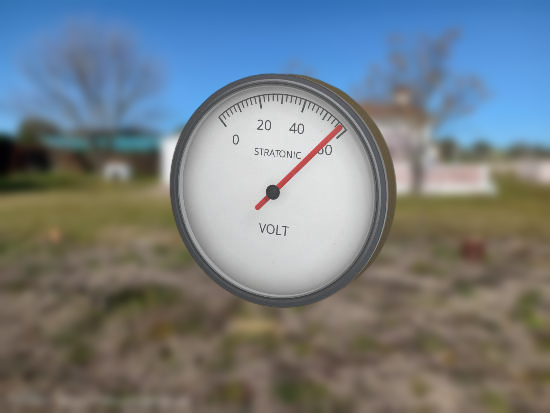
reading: 58,V
